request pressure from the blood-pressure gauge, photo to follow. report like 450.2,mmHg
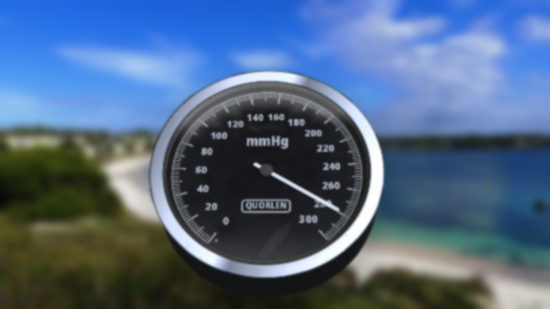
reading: 280,mmHg
